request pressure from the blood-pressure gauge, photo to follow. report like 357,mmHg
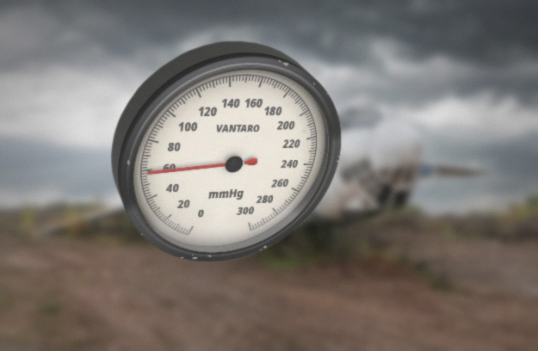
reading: 60,mmHg
